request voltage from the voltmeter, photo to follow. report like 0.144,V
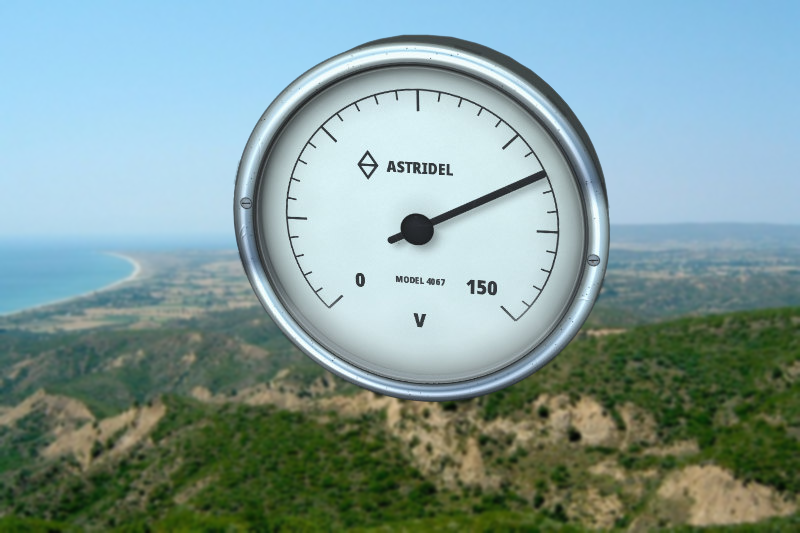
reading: 110,V
